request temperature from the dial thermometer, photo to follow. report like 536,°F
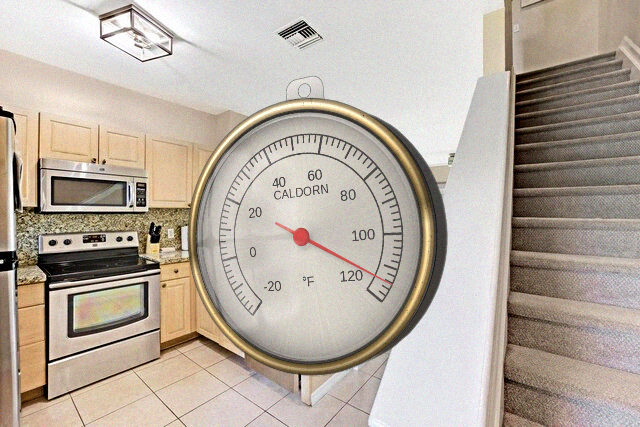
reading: 114,°F
